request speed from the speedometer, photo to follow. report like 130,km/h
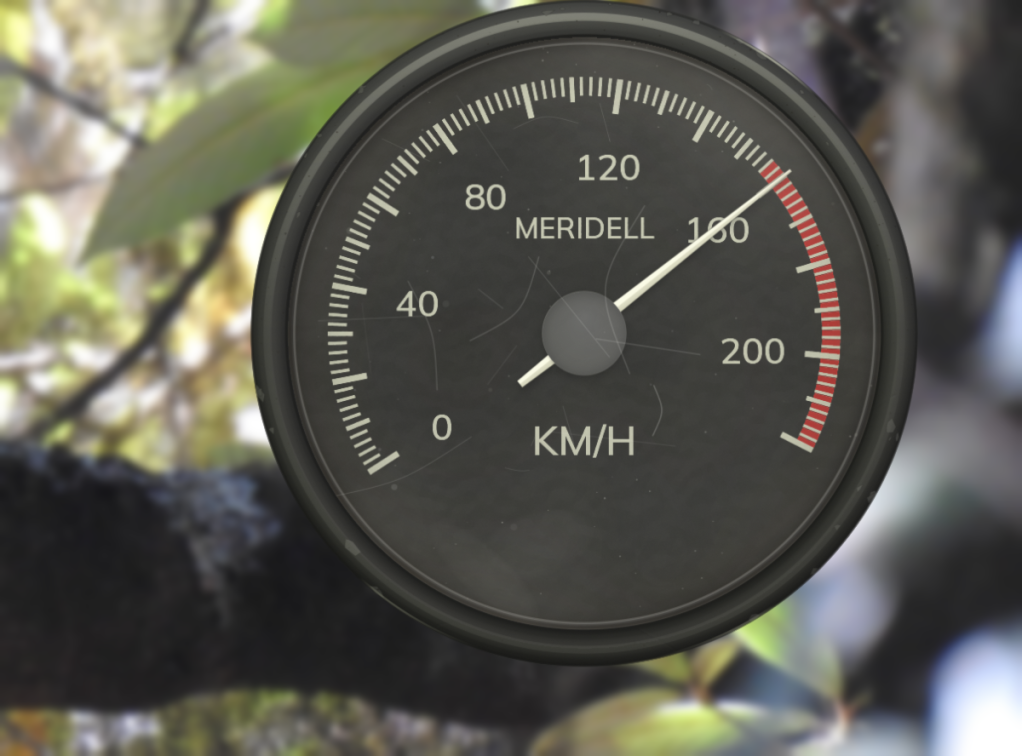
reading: 160,km/h
